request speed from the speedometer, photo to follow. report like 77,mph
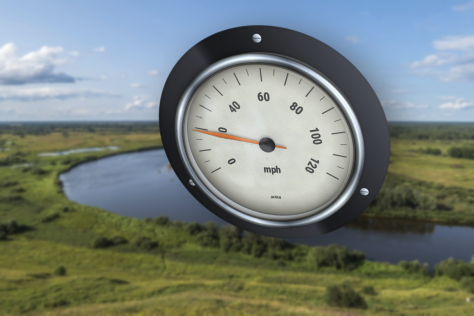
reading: 20,mph
